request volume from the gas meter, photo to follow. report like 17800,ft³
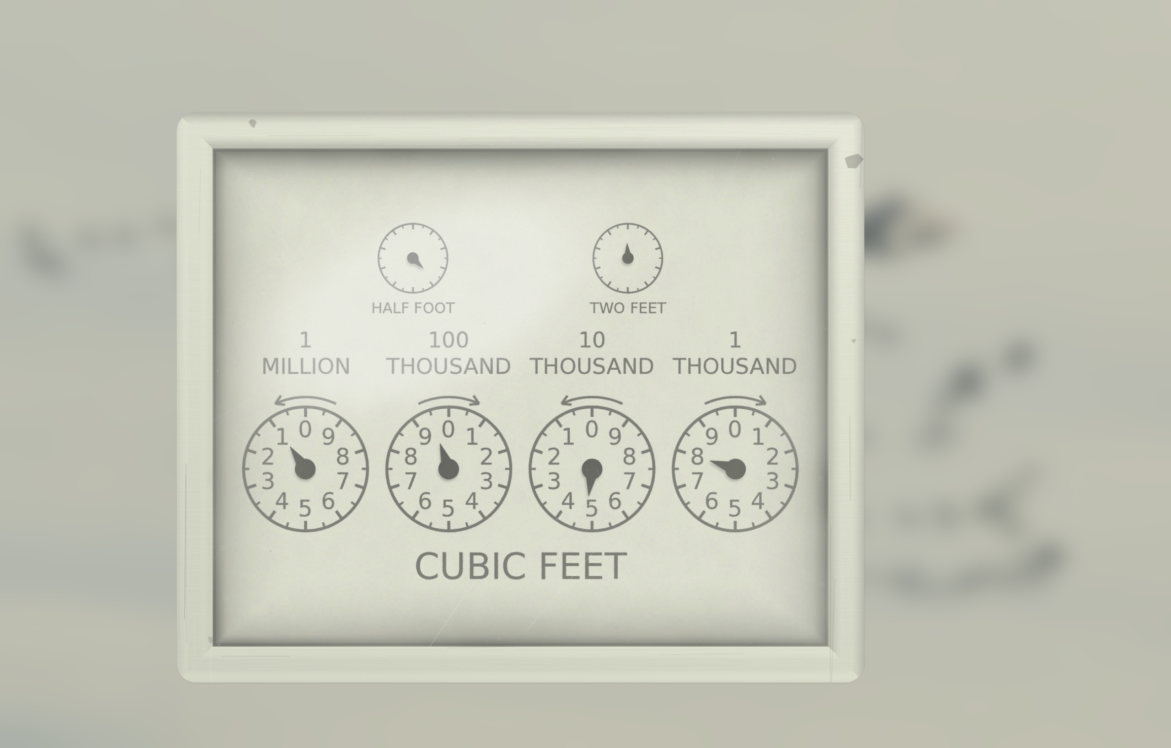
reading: 94800,ft³
